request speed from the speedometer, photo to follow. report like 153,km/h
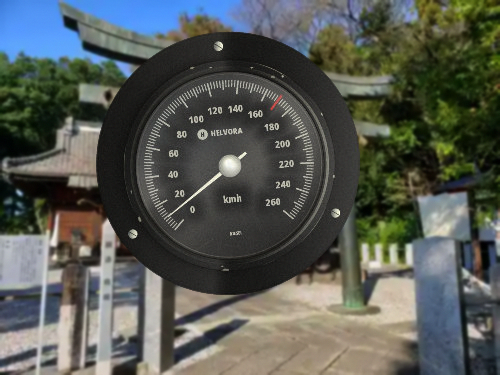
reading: 10,km/h
